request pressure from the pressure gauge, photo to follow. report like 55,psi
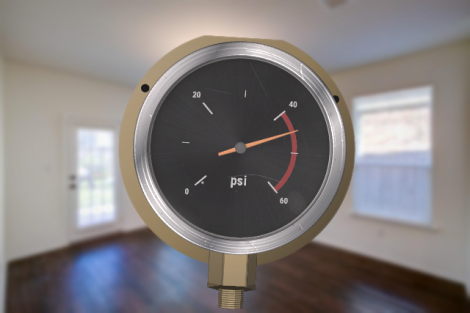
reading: 45,psi
